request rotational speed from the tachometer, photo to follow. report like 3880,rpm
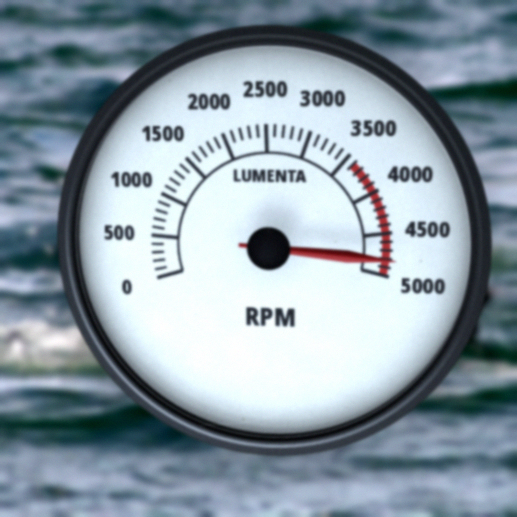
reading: 4800,rpm
